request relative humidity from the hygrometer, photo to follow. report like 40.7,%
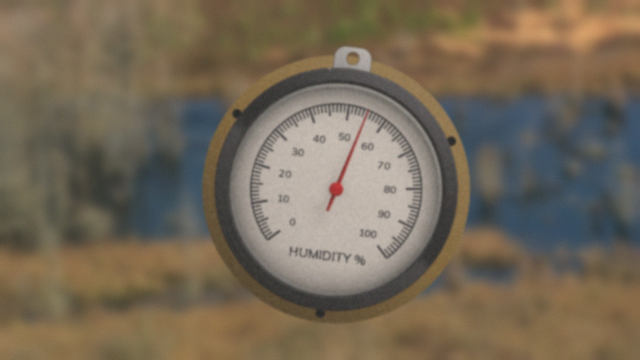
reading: 55,%
